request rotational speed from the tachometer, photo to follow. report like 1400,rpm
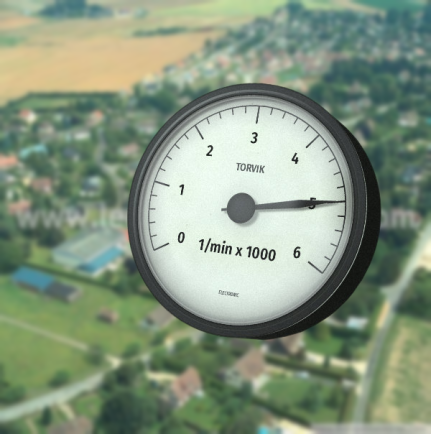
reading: 5000,rpm
